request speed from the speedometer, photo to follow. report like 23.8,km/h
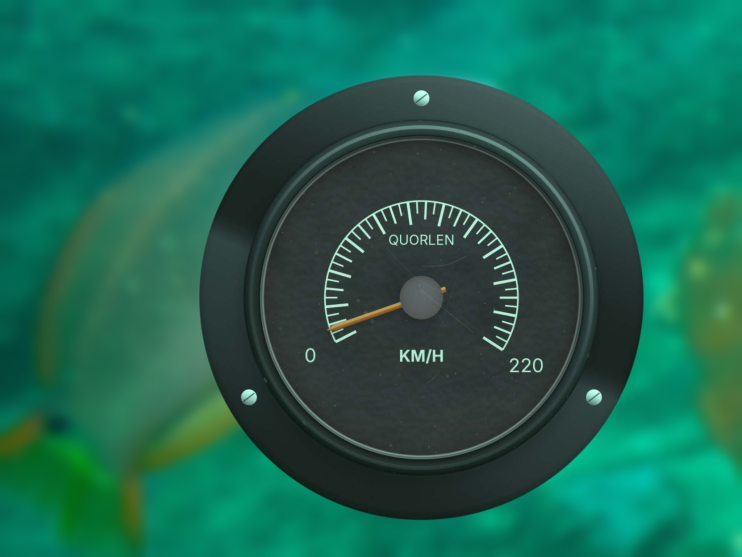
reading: 7.5,km/h
